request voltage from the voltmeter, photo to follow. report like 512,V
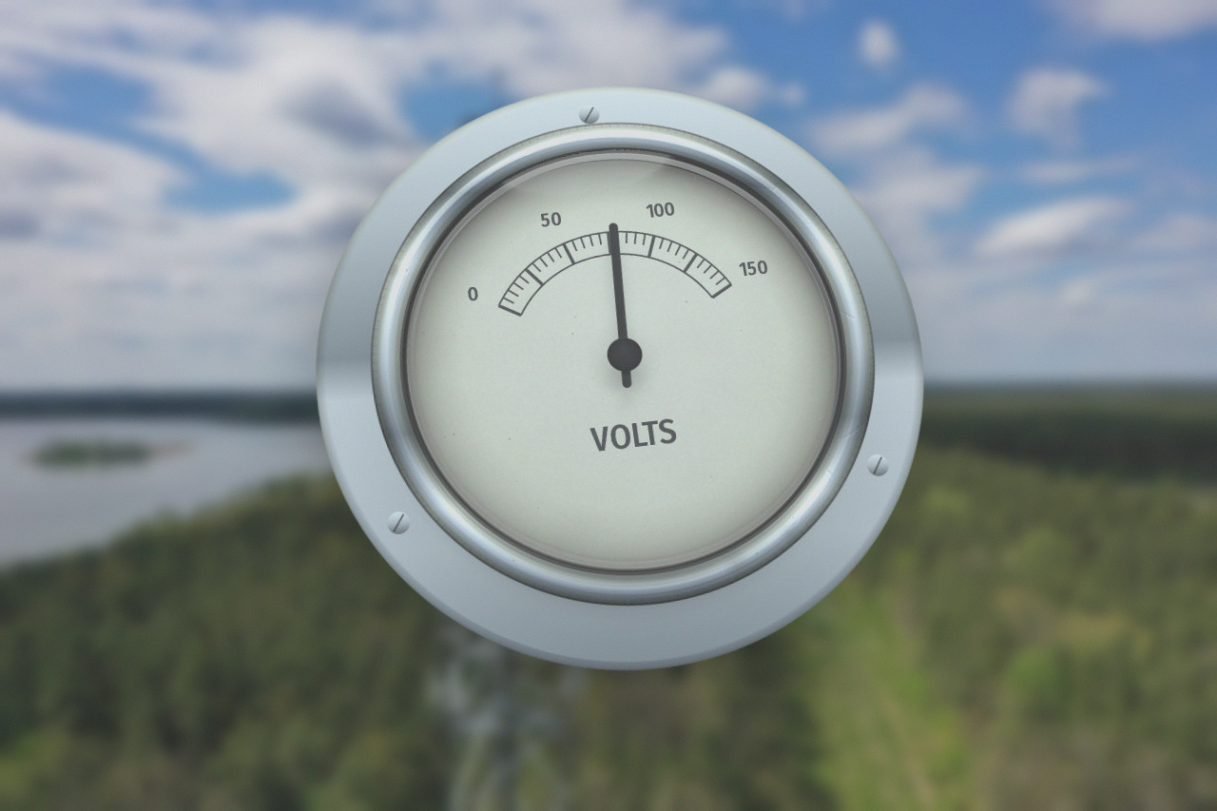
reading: 77.5,V
